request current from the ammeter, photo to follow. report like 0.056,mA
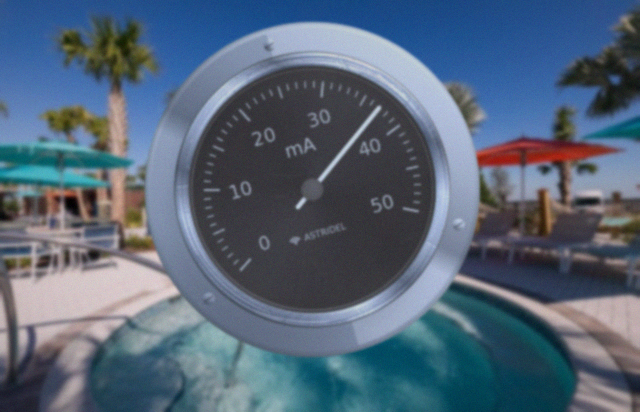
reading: 37,mA
